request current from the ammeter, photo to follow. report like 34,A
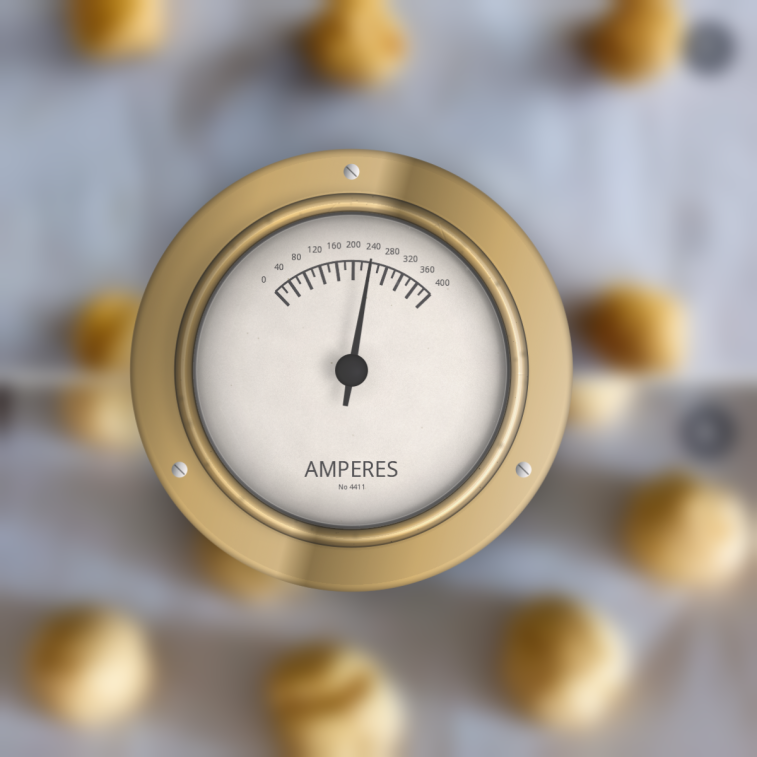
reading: 240,A
